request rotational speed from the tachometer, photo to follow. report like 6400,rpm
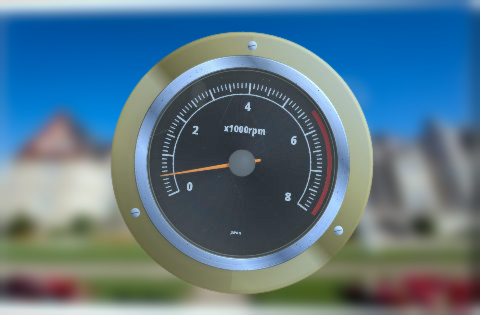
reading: 500,rpm
